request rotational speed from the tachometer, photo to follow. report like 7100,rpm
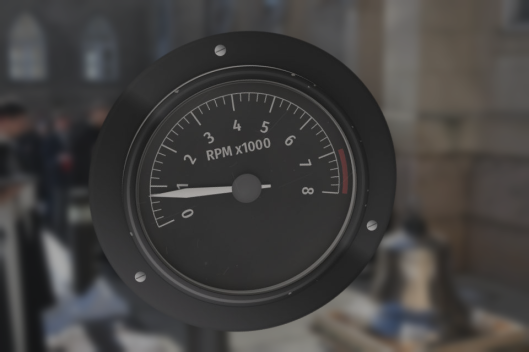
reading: 800,rpm
